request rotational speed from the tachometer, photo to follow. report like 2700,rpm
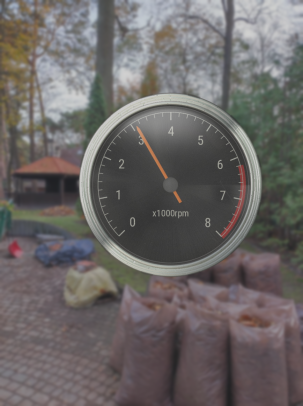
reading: 3100,rpm
